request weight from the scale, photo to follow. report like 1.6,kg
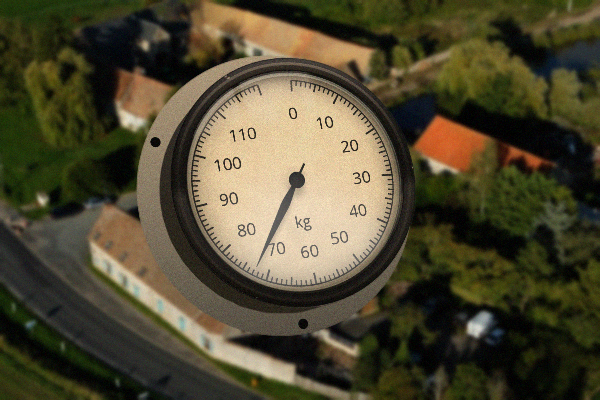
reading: 73,kg
